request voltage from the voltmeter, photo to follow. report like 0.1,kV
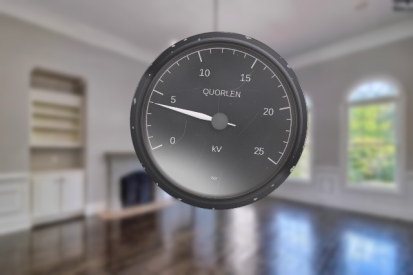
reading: 4,kV
